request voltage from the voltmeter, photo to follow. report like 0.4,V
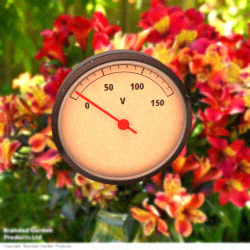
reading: 10,V
